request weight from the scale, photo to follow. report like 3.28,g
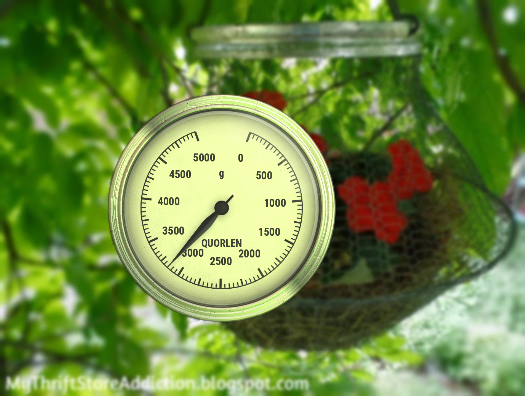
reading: 3150,g
